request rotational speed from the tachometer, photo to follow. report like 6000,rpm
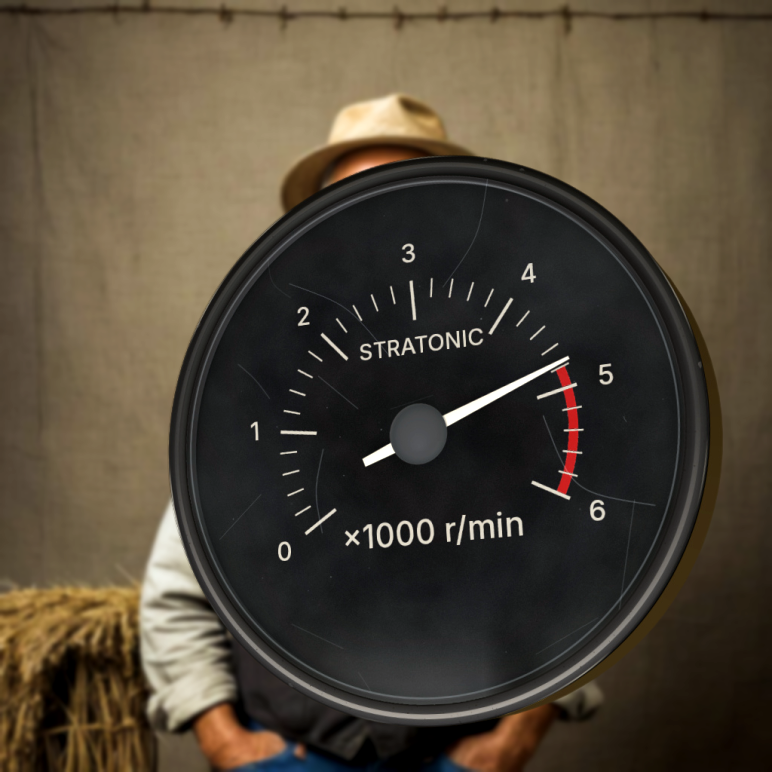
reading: 4800,rpm
